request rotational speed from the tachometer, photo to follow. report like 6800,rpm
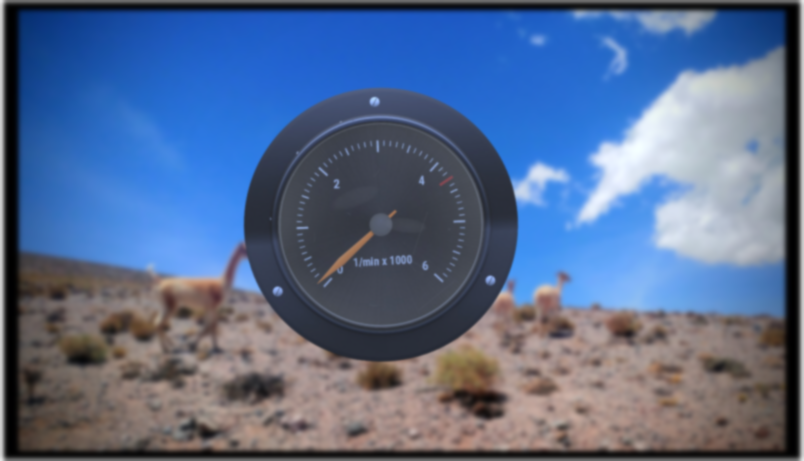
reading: 100,rpm
